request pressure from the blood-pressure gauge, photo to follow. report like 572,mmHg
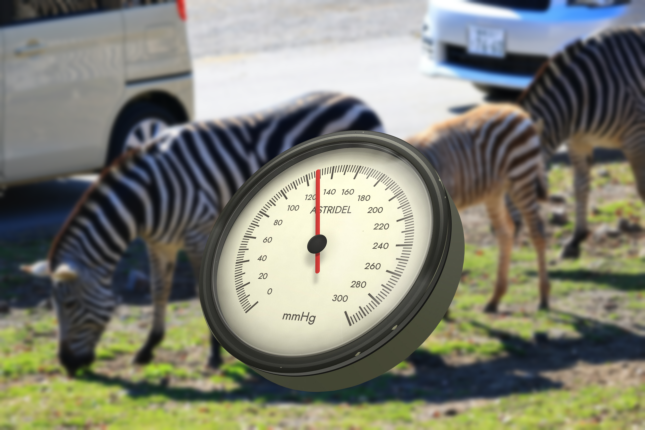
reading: 130,mmHg
